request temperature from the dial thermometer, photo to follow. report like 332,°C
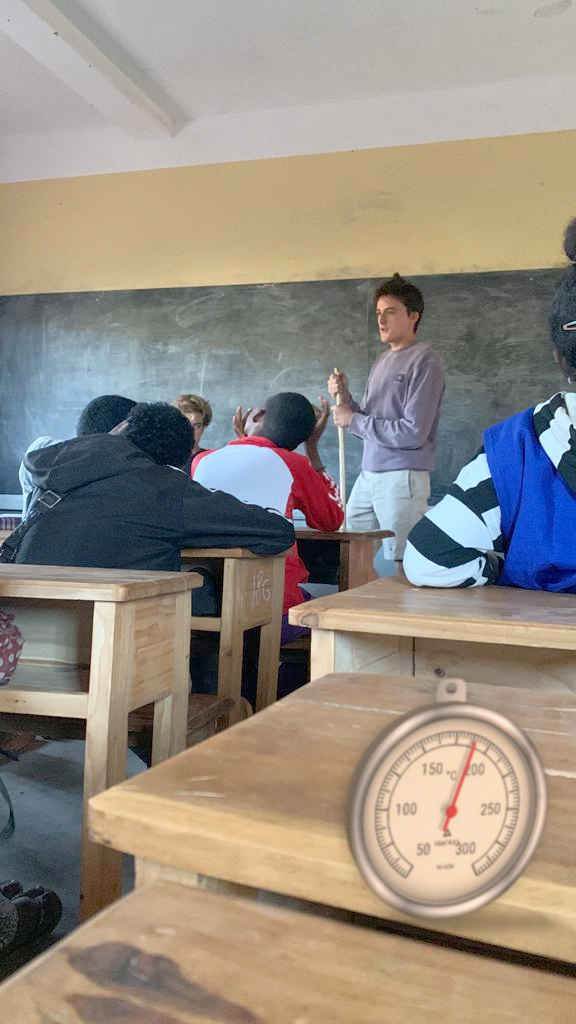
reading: 187.5,°C
